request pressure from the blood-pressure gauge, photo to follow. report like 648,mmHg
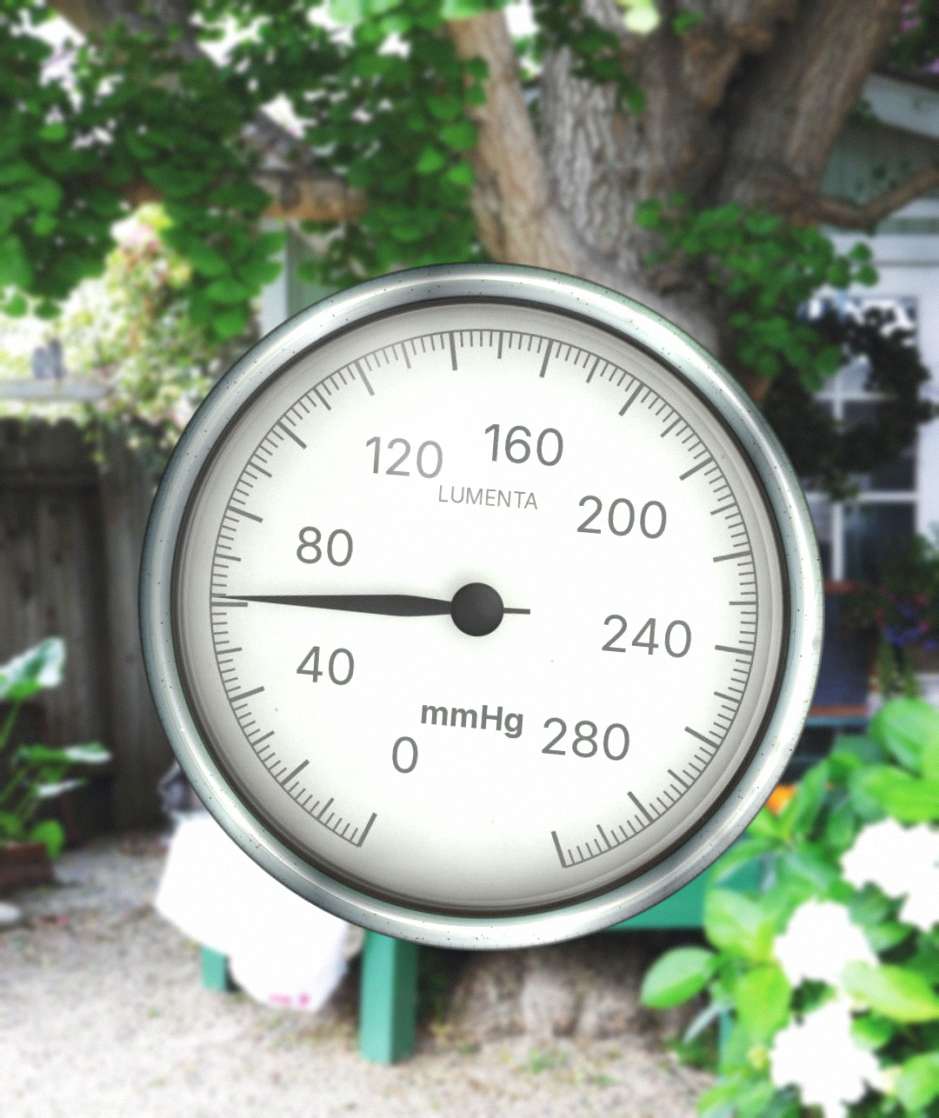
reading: 62,mmHg
